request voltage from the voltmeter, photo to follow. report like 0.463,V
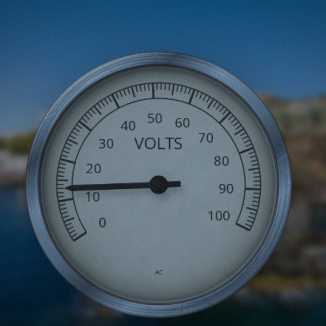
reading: 13,V
